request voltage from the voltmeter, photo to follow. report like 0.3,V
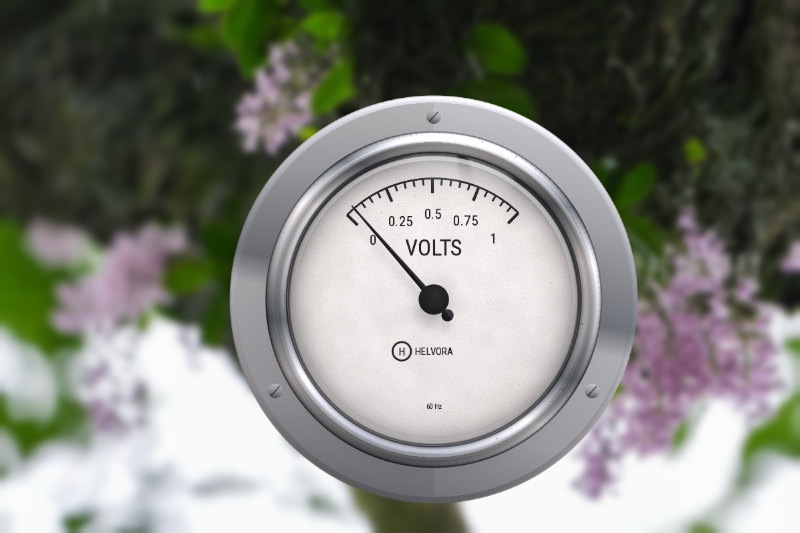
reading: 0.05,V
